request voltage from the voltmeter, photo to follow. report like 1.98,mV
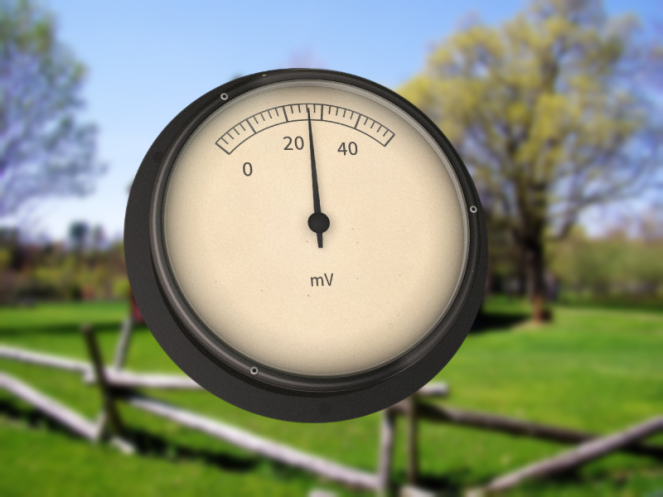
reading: 26,mV
